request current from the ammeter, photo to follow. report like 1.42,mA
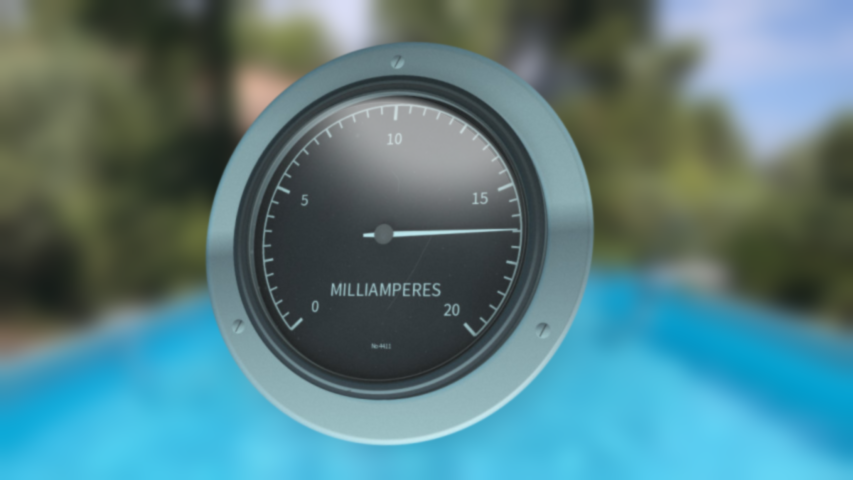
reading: 16.5,mA
